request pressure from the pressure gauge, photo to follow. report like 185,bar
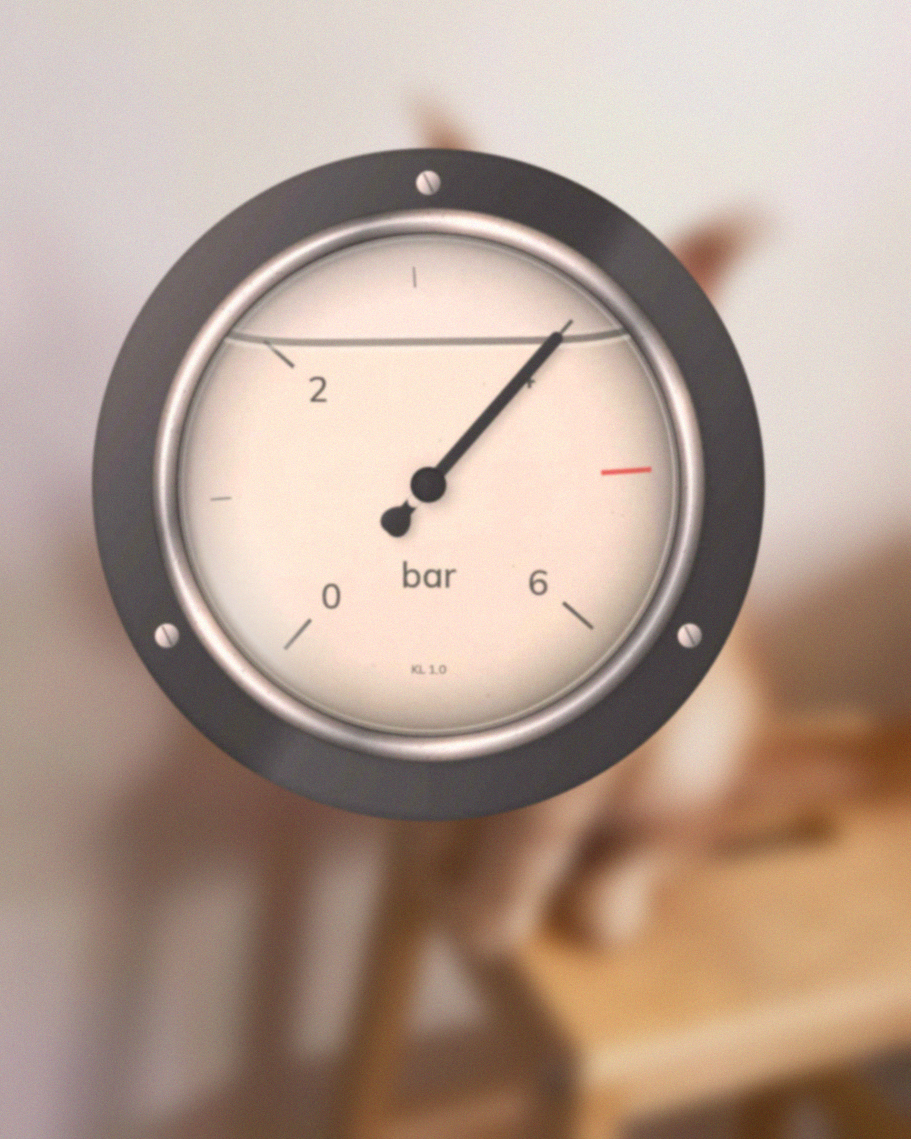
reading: 4,bar
